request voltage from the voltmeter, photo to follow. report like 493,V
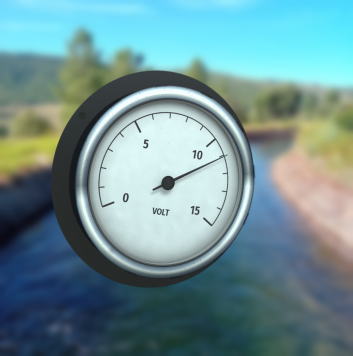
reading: 11,V
